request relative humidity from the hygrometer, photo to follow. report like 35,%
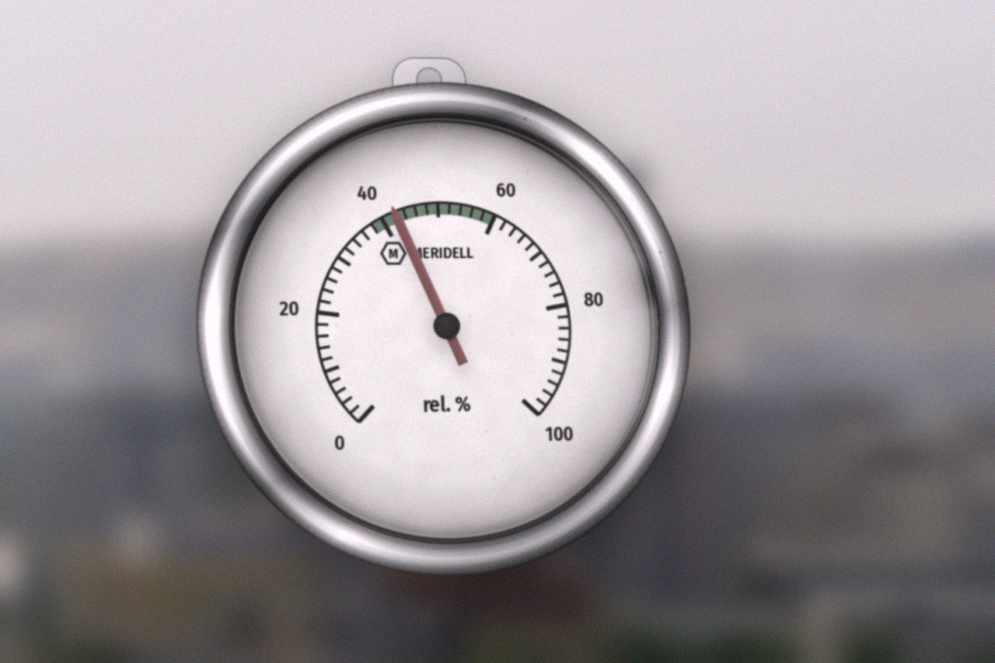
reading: 42,%
